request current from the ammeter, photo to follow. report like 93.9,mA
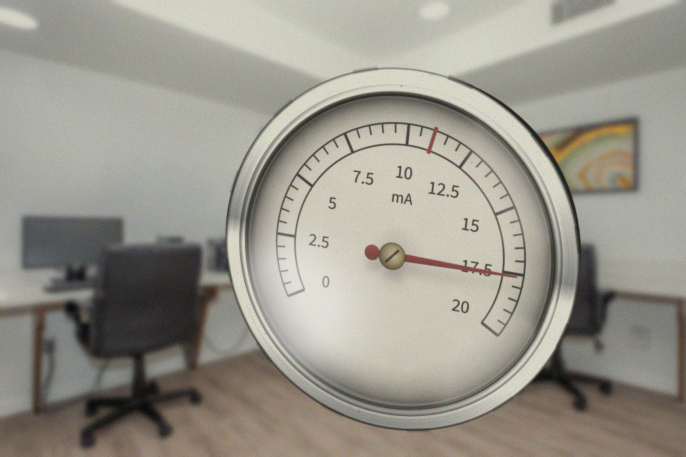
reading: 17.5,mA
